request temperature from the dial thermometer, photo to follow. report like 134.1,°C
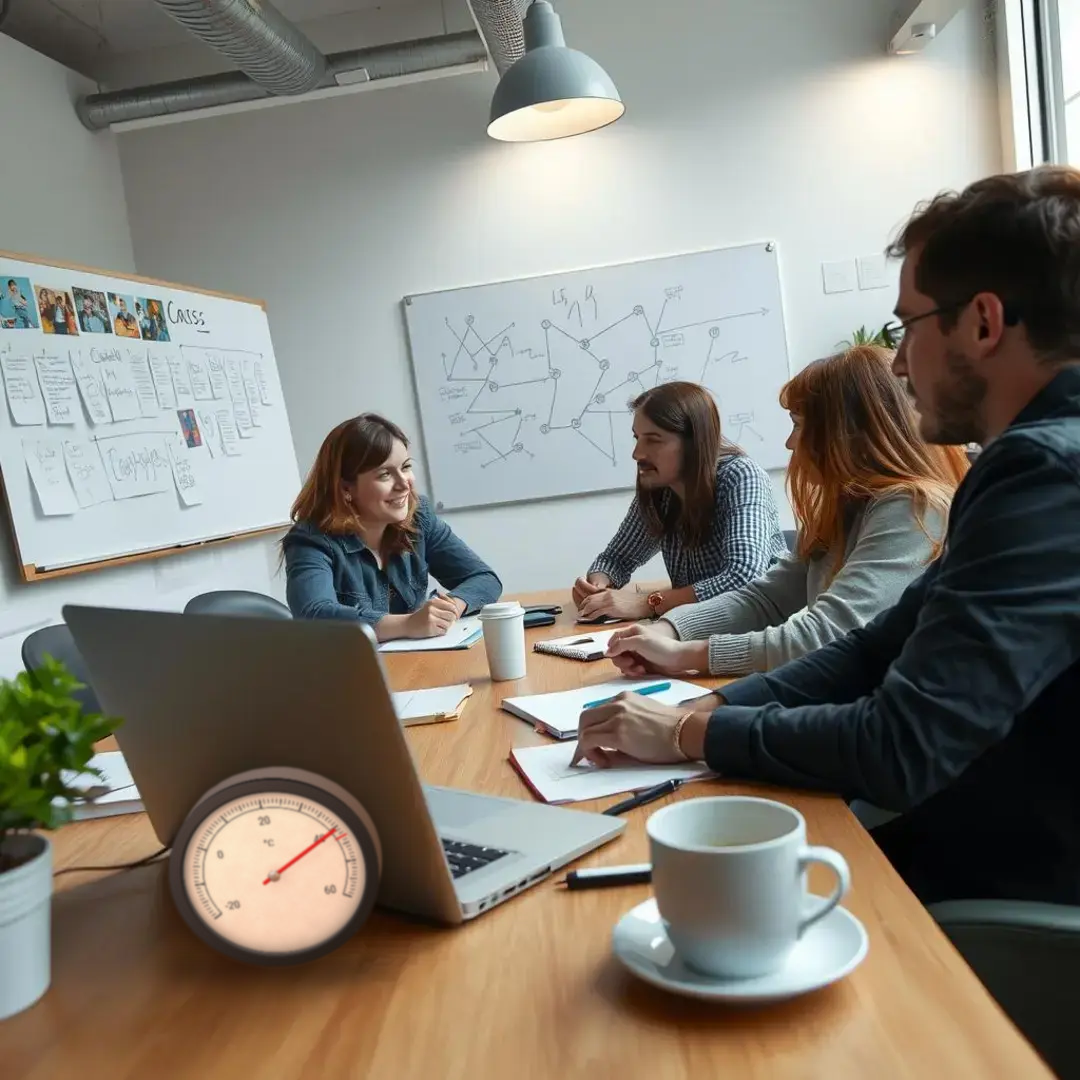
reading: 40,°C
